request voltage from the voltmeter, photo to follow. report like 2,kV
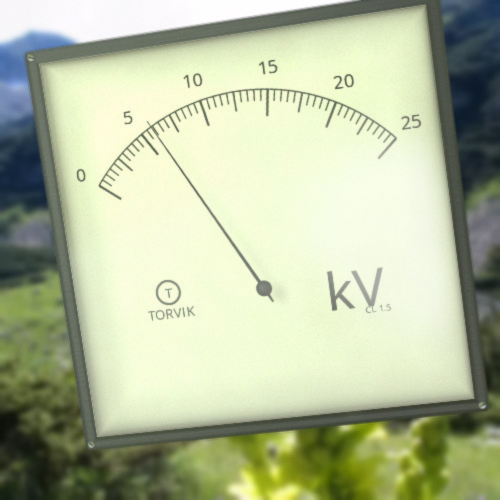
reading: 6,kV
